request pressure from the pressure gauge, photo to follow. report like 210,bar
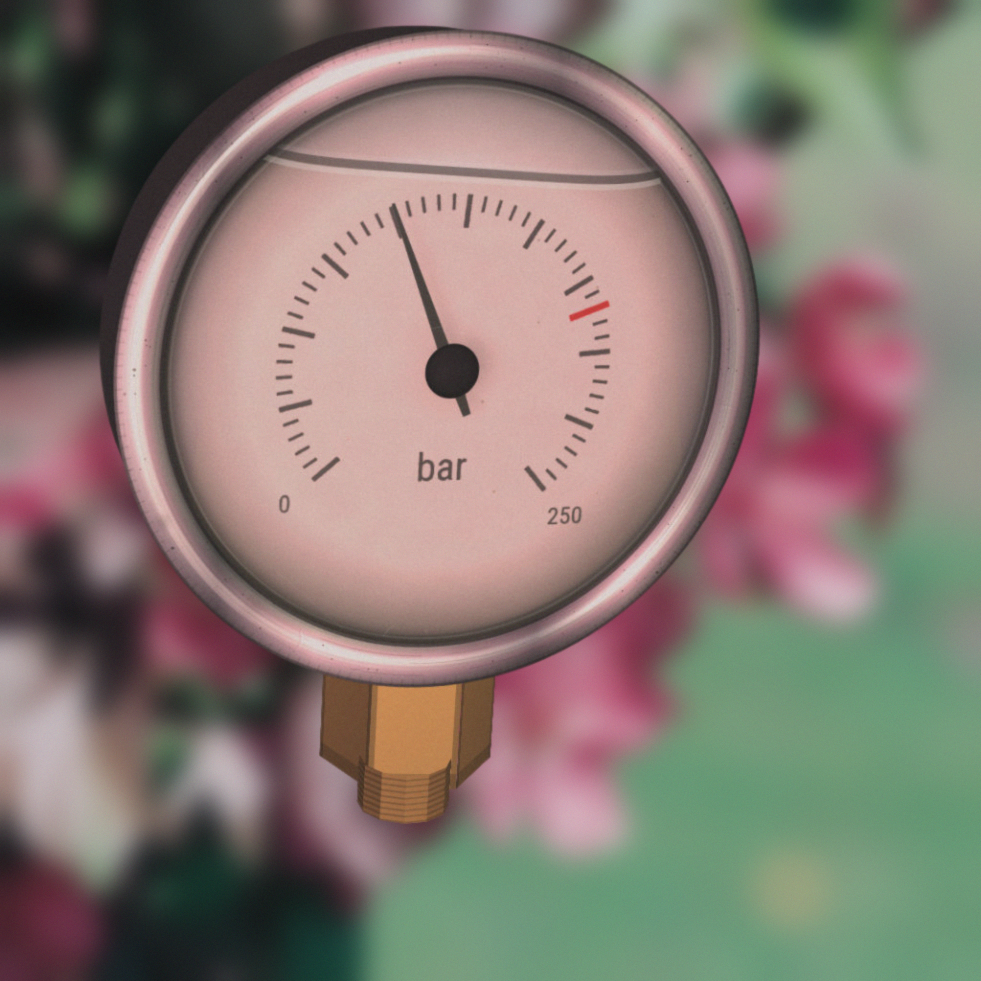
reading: 100,bar
